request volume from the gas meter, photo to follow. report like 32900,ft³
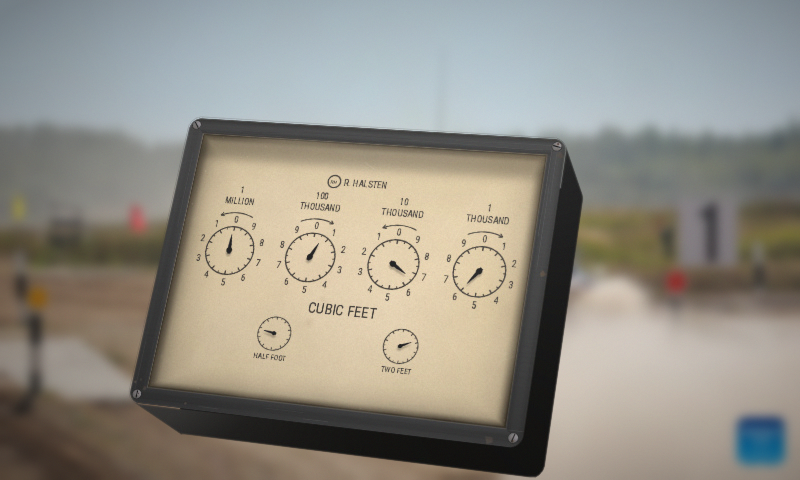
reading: 6600,ft³
